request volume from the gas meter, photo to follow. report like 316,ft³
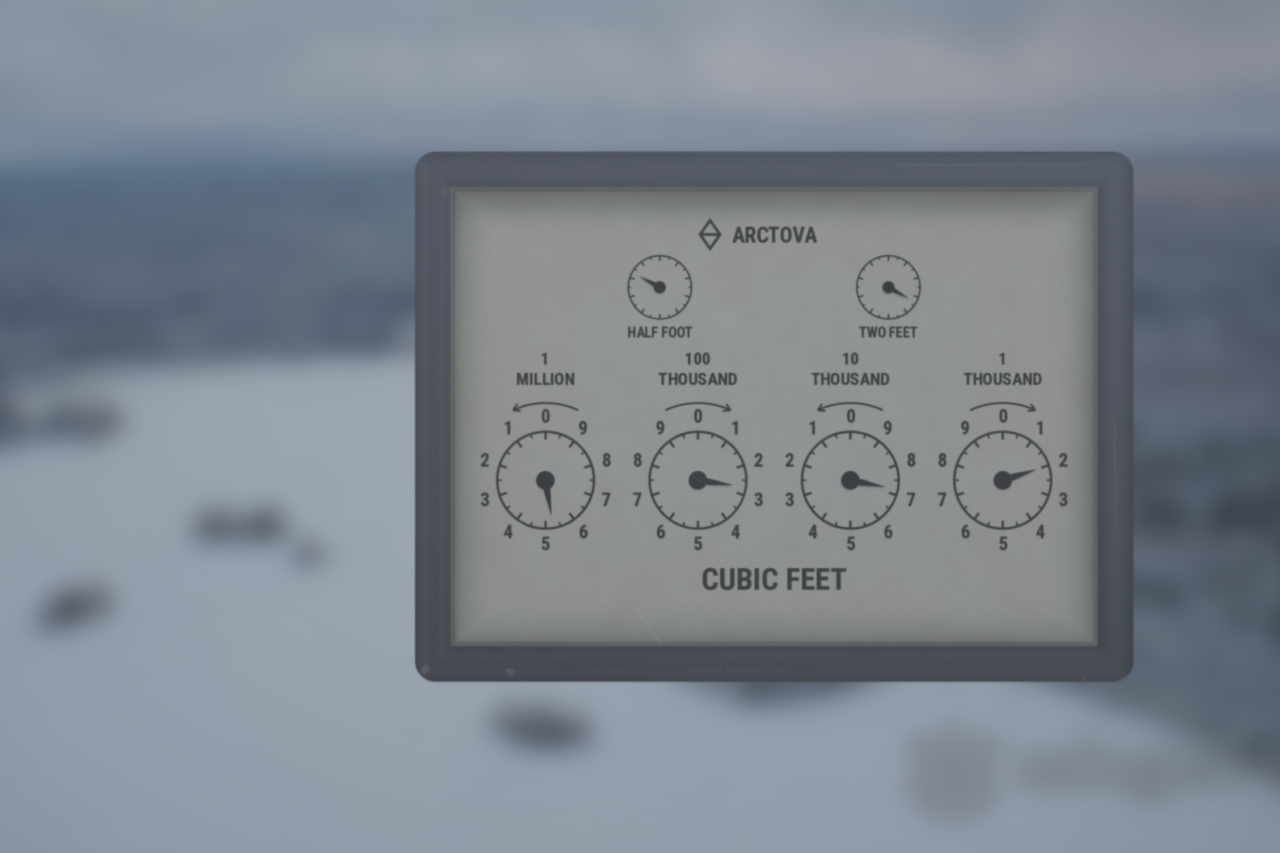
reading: 527200,ft³
